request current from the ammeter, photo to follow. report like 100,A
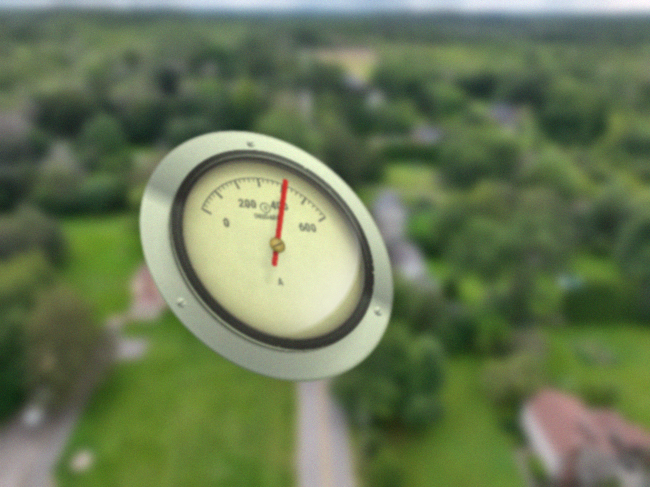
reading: 400,A
